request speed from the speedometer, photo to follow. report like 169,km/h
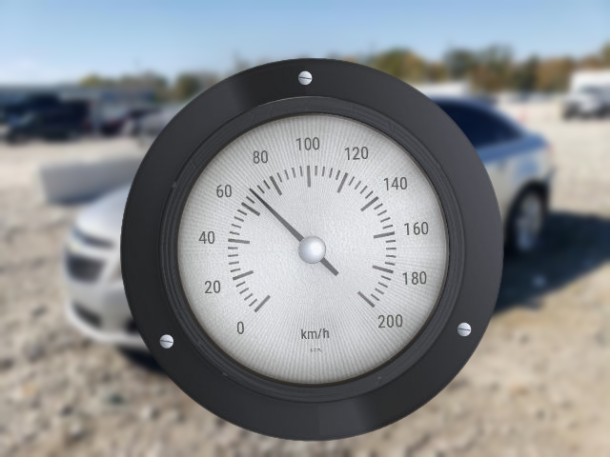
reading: 68,km/h
